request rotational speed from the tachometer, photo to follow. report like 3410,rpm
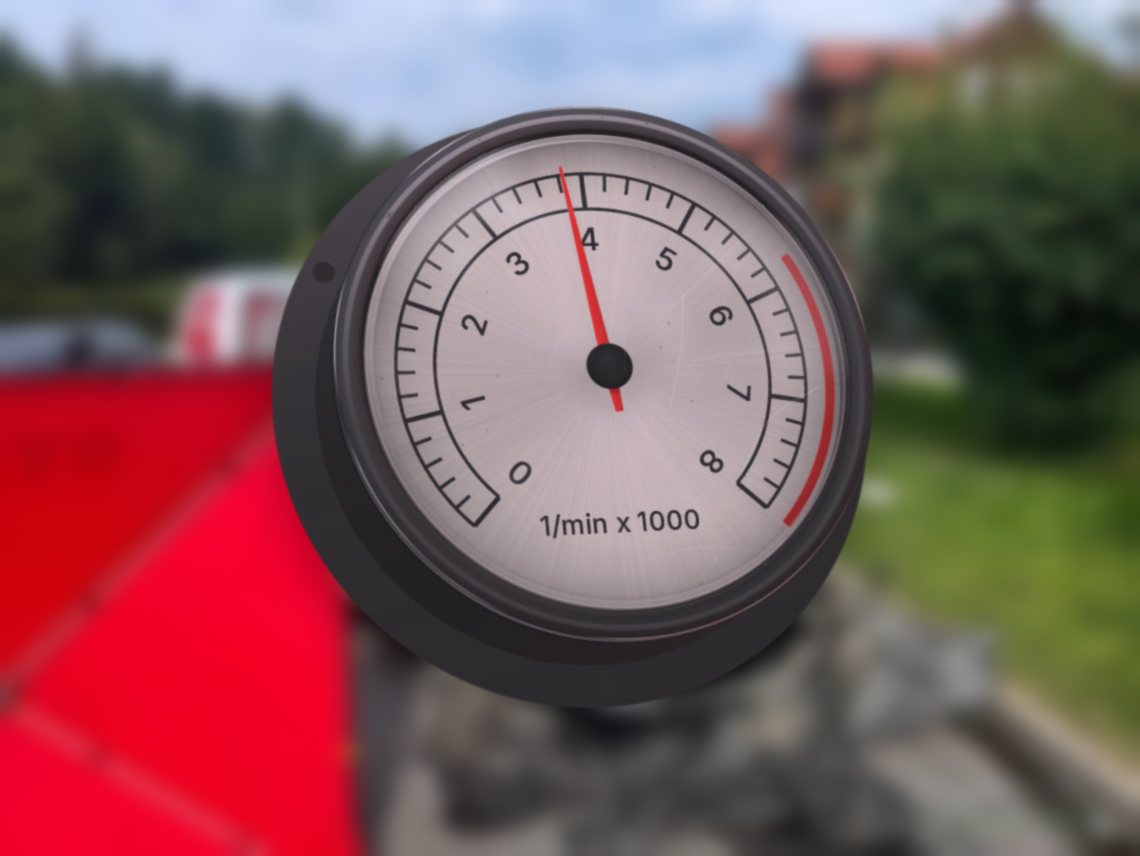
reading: 3800,rpm
